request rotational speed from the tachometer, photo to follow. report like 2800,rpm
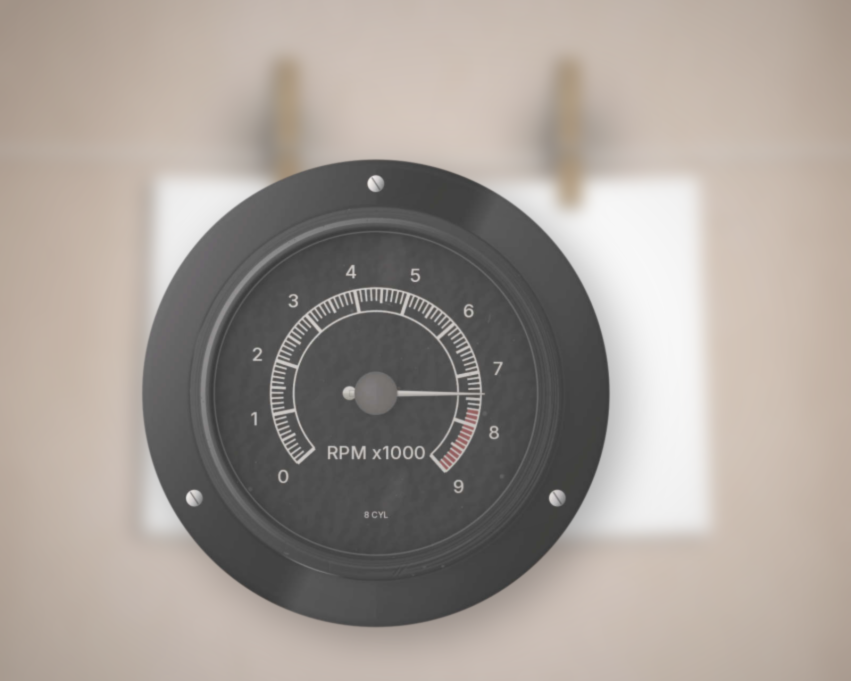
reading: 7400,rpm
